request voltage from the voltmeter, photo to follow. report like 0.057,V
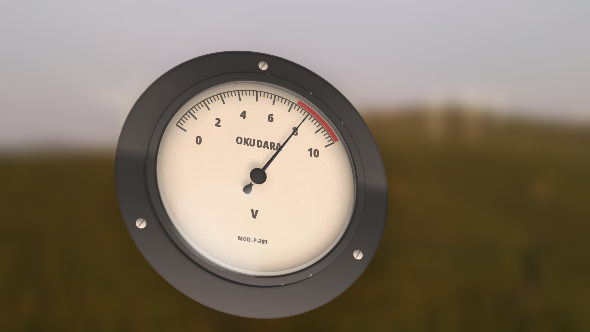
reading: 8,V
